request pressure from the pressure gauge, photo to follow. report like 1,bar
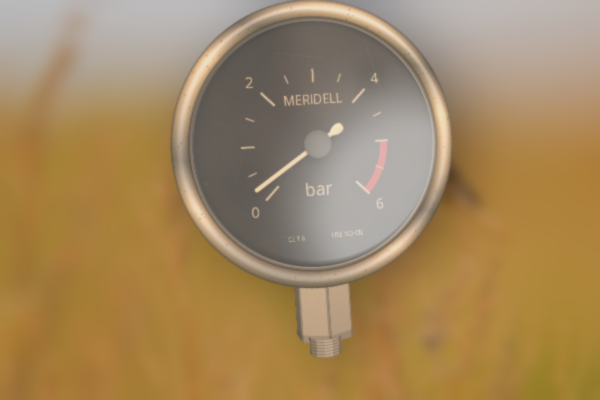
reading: 0.25,bar
